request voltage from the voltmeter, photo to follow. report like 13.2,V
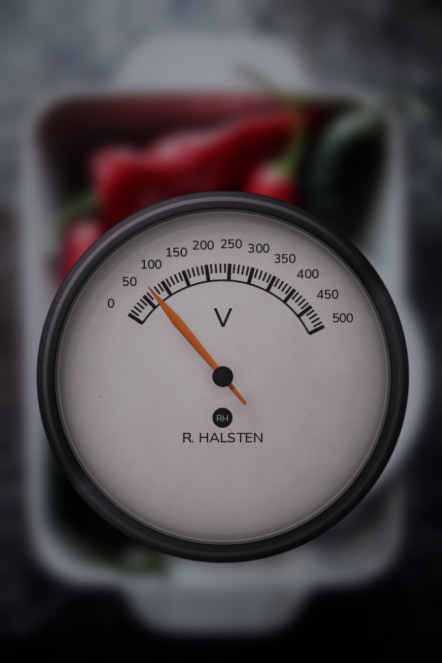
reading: 70,V
